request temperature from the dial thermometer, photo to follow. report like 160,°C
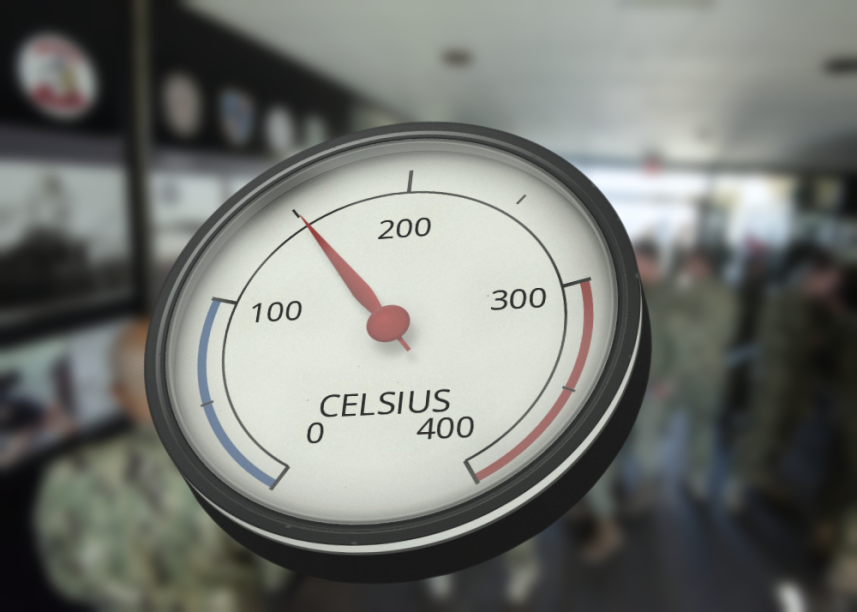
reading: 150,°C
